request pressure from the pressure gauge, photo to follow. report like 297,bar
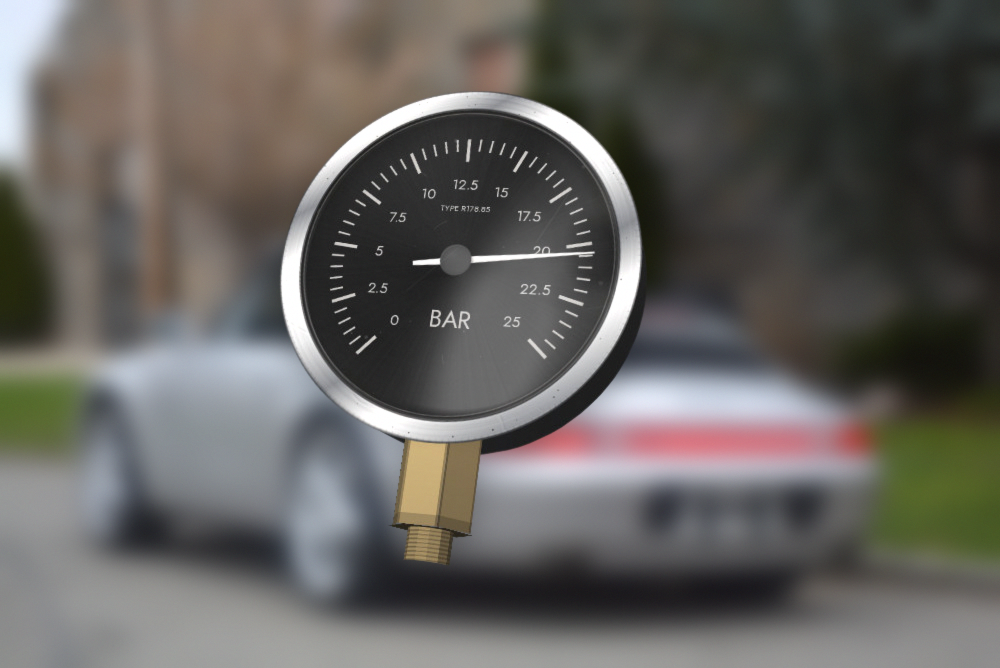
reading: 20.5,bar
